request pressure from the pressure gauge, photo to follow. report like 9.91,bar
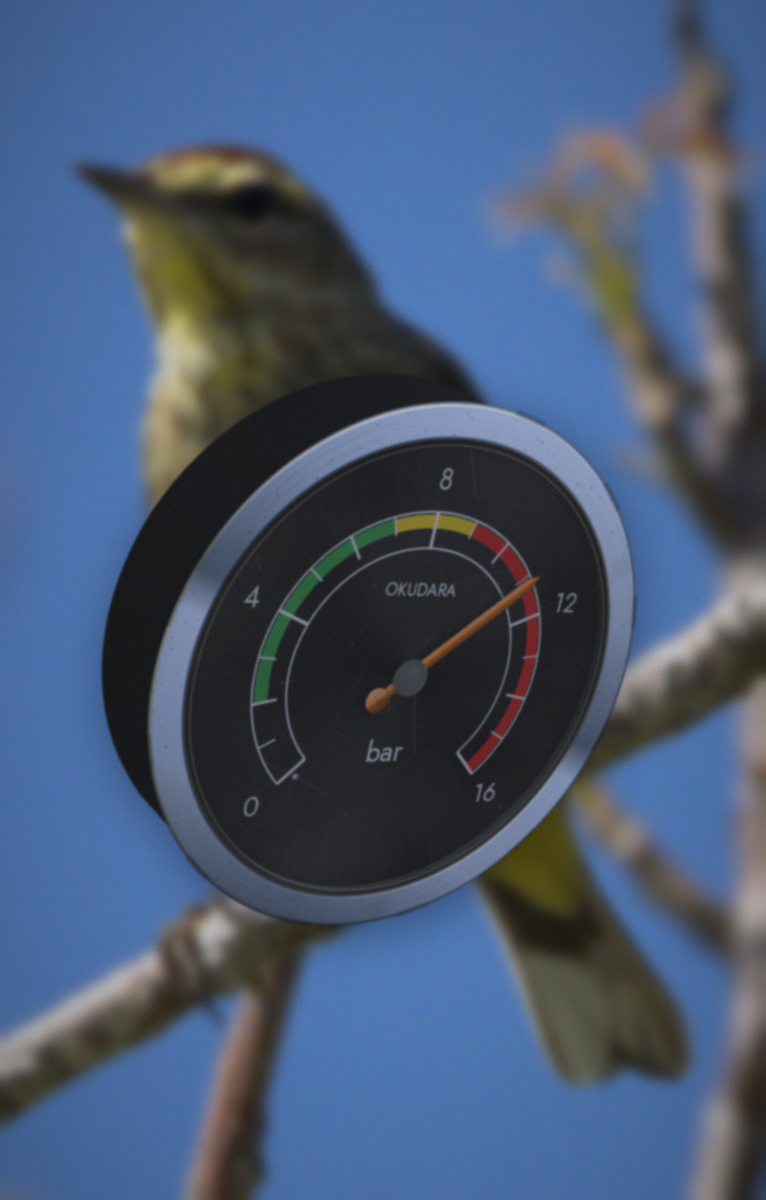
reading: 11,bar
